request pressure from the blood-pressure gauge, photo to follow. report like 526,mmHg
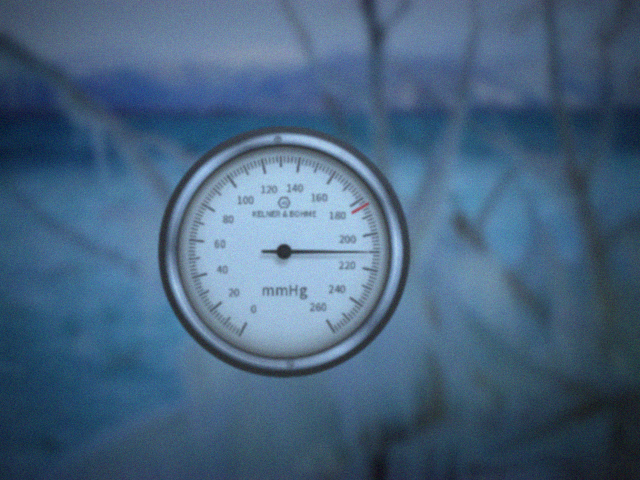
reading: 210,mmHg
